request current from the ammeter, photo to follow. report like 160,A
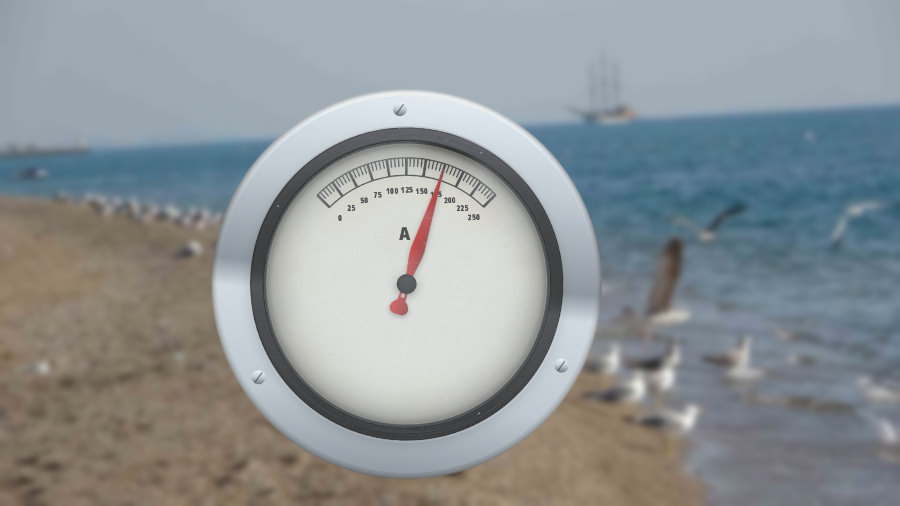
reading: 175,A
